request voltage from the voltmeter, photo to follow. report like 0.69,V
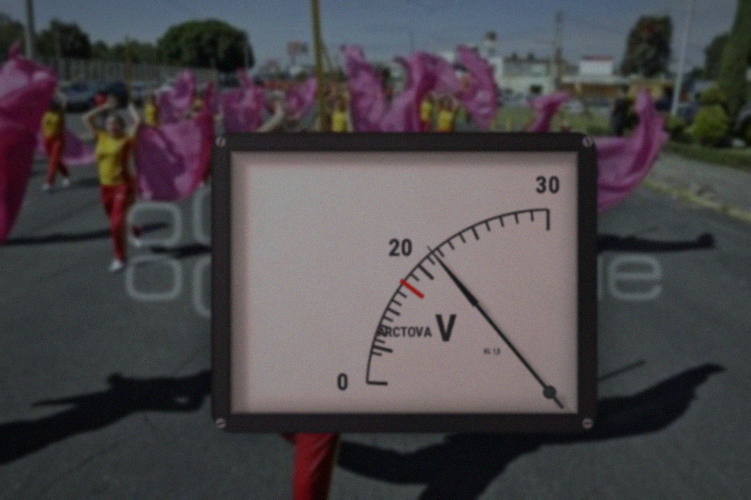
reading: 21.5,V
